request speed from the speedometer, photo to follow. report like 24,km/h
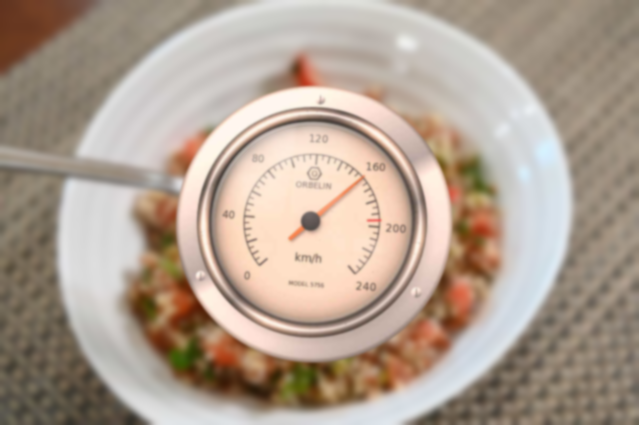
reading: 160,km/h
